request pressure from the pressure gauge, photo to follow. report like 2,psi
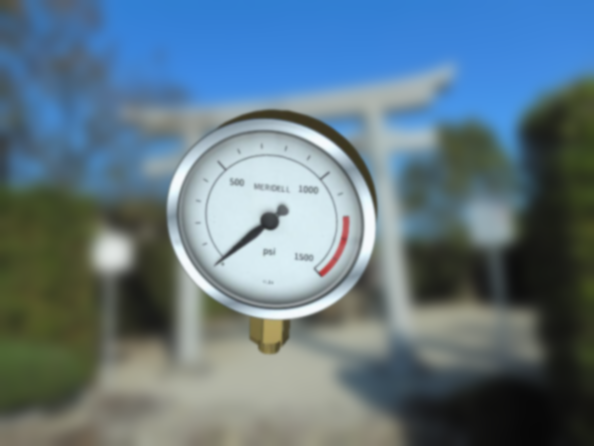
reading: 0,psi
